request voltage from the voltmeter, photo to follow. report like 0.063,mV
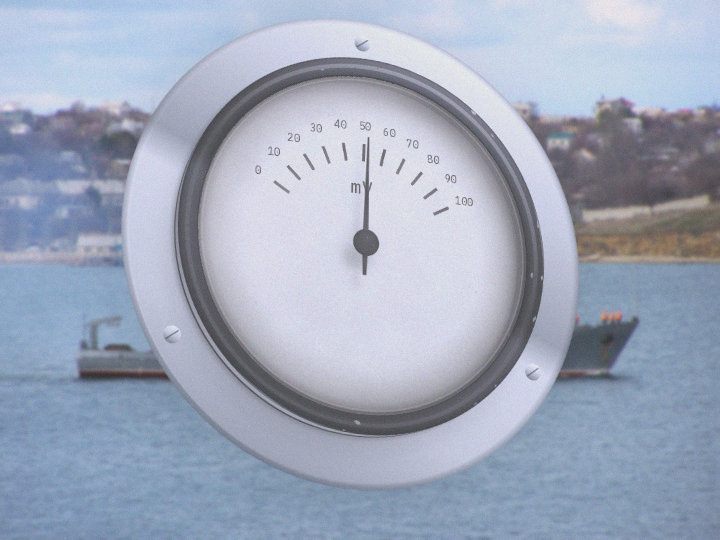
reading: 50,mV
